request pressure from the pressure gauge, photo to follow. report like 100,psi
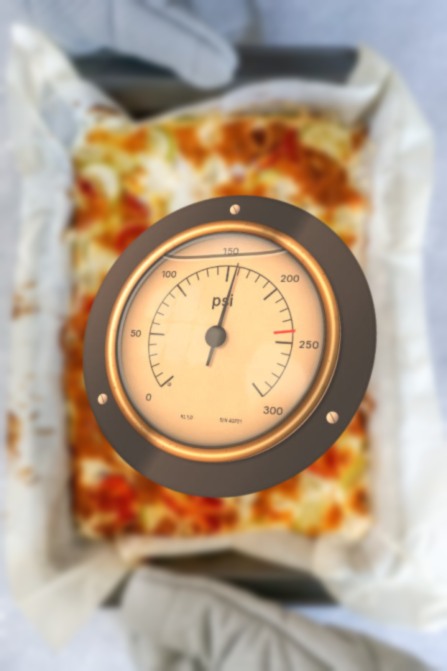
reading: 160,psi
